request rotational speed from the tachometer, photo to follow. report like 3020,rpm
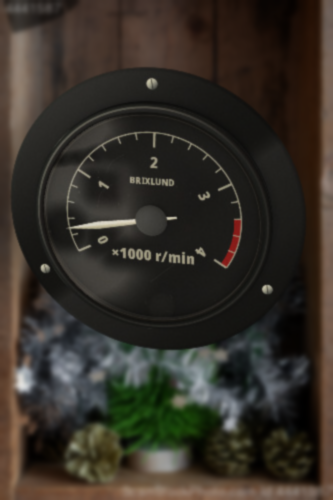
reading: 300,rpm
